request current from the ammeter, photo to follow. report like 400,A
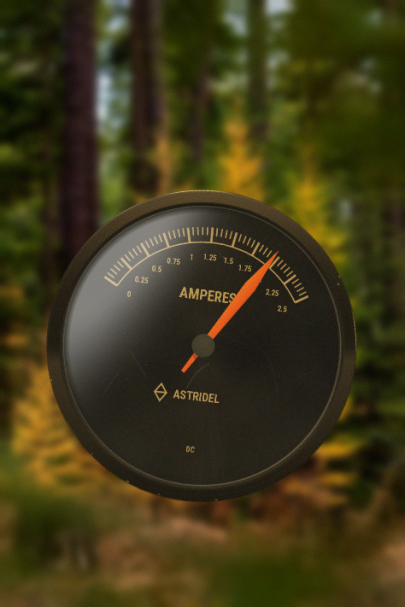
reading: 1.95,A
